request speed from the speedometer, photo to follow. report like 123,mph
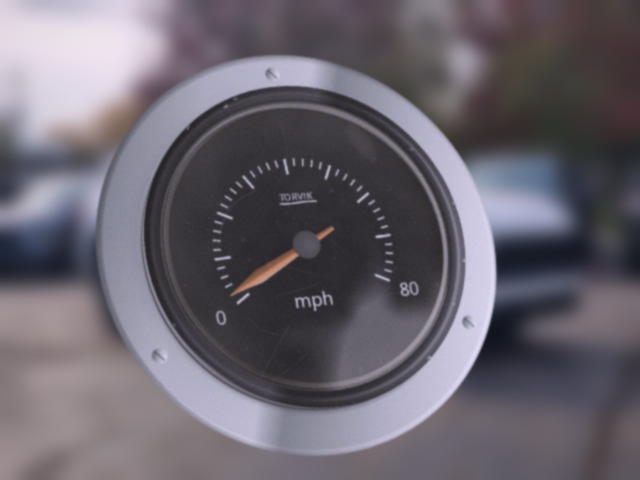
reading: 2,mph
